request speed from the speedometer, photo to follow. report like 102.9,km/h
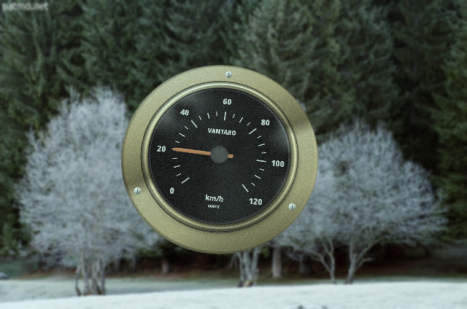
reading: 20,km/h
